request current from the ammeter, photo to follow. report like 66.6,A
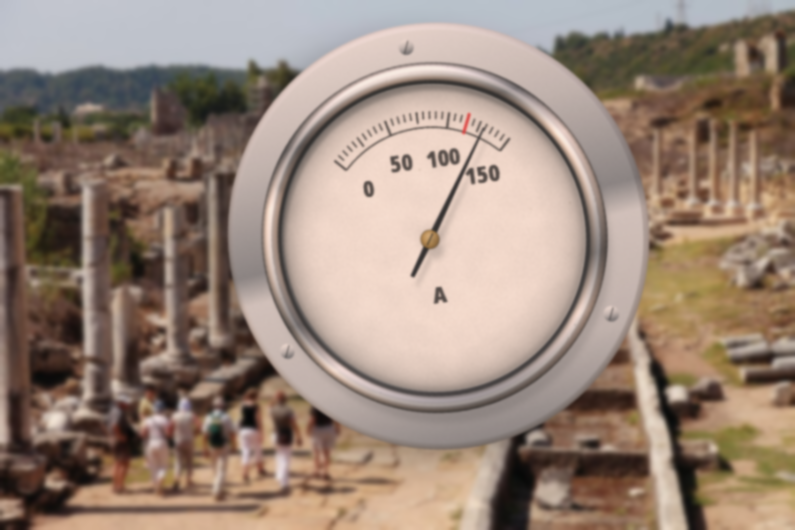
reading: 130,A
